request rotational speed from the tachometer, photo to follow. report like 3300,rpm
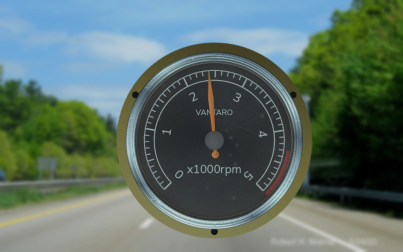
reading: 2400,rpm
